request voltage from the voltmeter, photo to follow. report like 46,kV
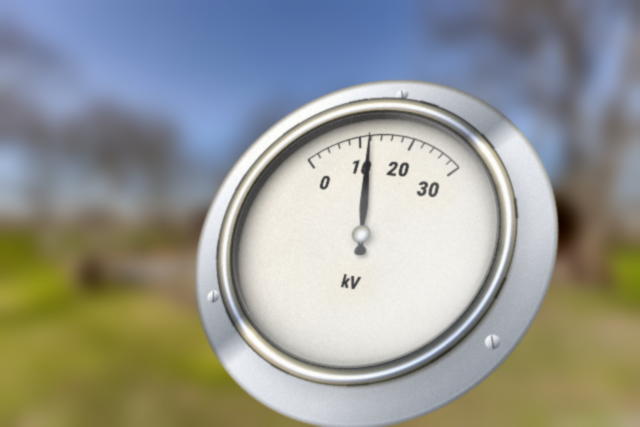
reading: 12,kV
